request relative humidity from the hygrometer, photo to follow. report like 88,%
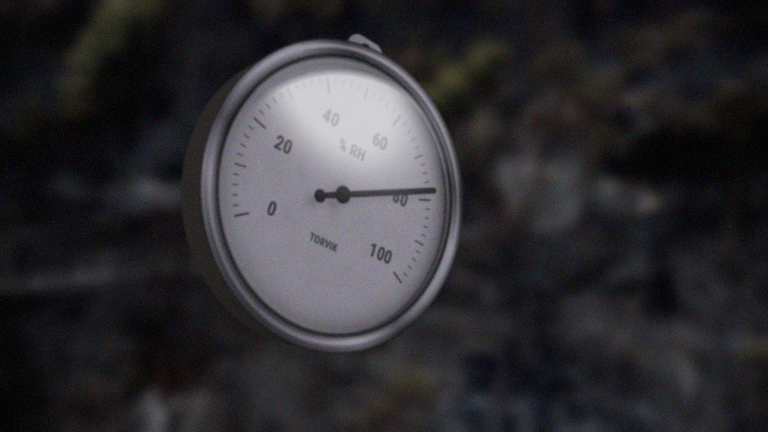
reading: 78,%
